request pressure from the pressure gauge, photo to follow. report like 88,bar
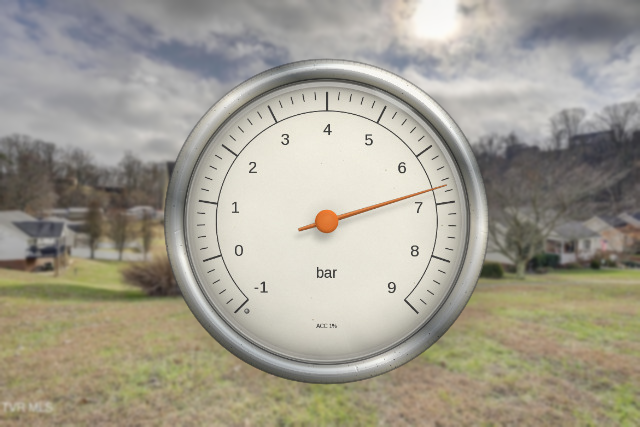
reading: 6.7,bar
